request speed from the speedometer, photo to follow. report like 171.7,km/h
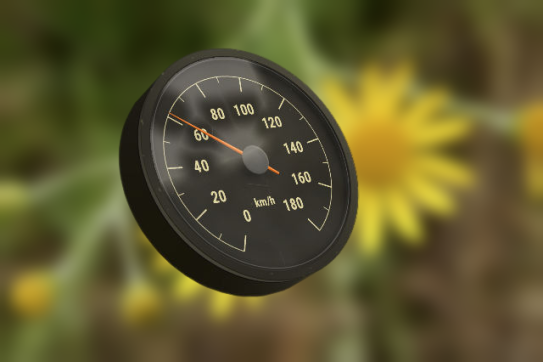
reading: 60,km/h
